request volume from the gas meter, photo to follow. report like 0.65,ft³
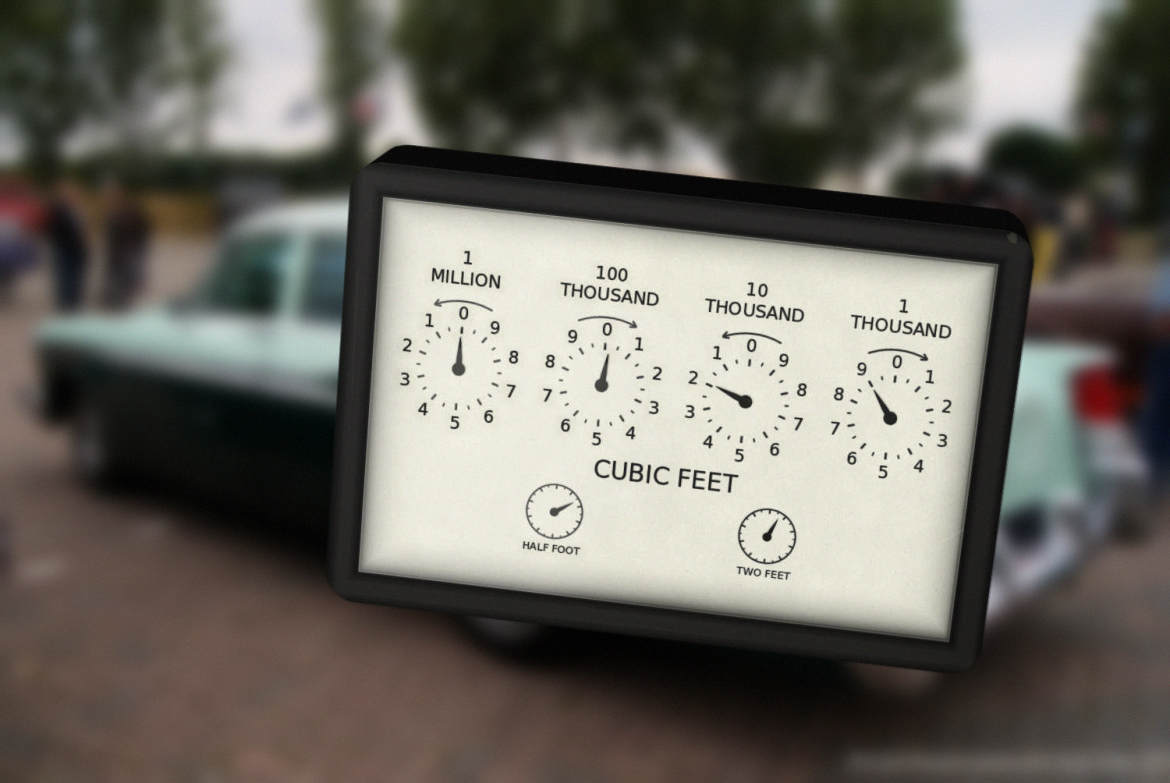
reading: 1900,ft³
